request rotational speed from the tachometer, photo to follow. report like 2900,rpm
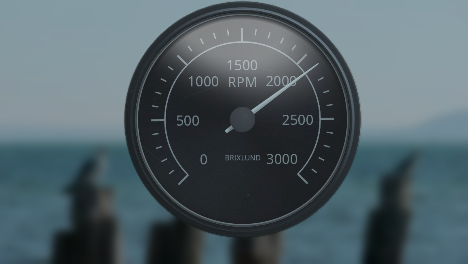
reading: 2100,rpm
